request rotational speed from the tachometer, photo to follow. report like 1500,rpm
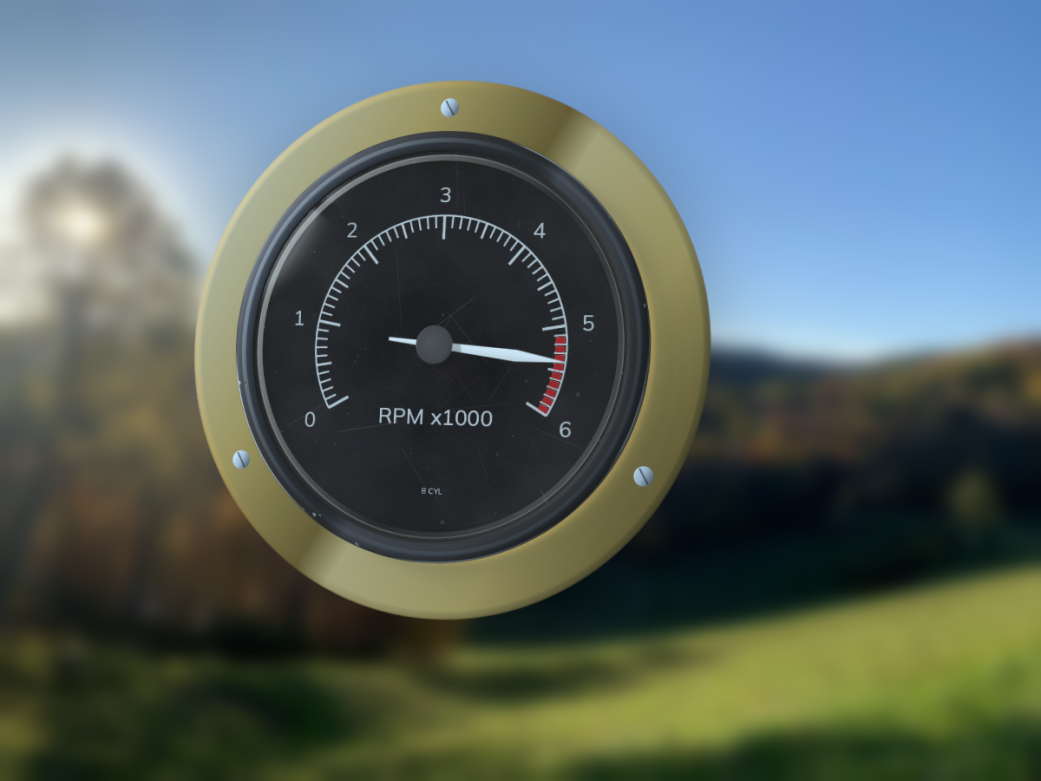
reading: 5400,rpm
